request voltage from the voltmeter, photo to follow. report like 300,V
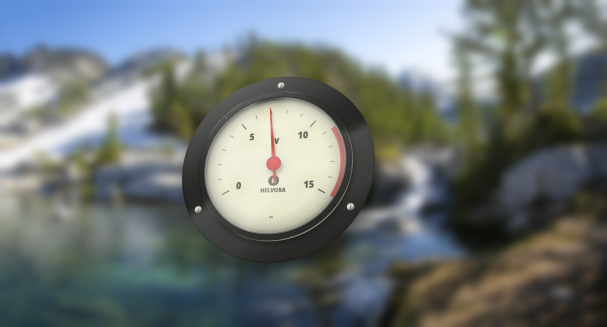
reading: 7,V
